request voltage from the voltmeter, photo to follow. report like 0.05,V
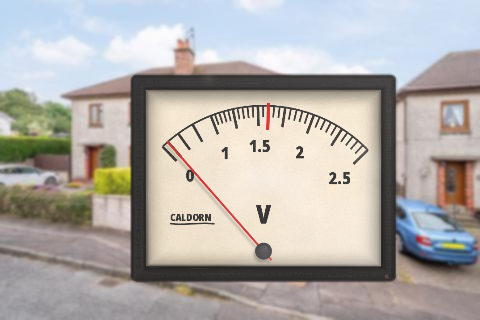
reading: 0.25,V
